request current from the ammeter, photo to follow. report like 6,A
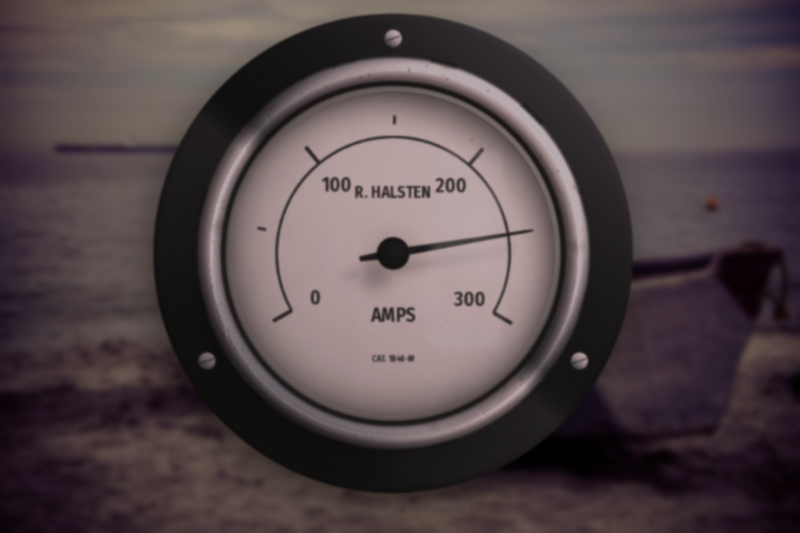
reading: 250,A
